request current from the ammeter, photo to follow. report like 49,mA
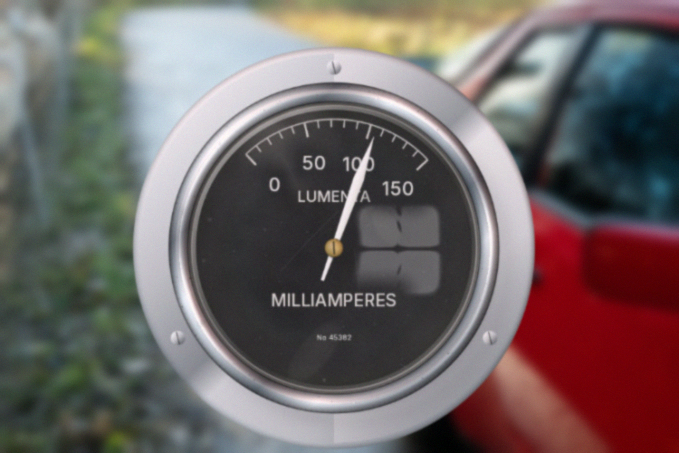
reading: 105,mA
